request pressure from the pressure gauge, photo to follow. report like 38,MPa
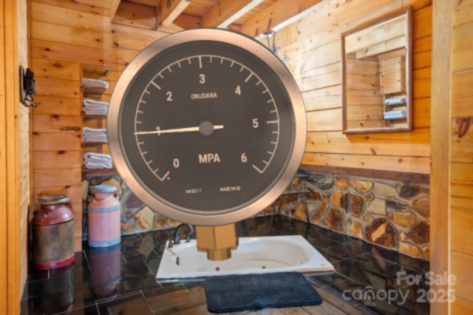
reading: 1,MPa
